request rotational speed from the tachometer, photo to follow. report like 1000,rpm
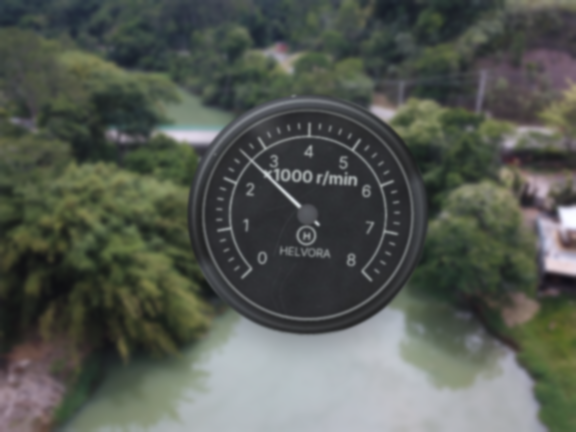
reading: 2600,rpm
